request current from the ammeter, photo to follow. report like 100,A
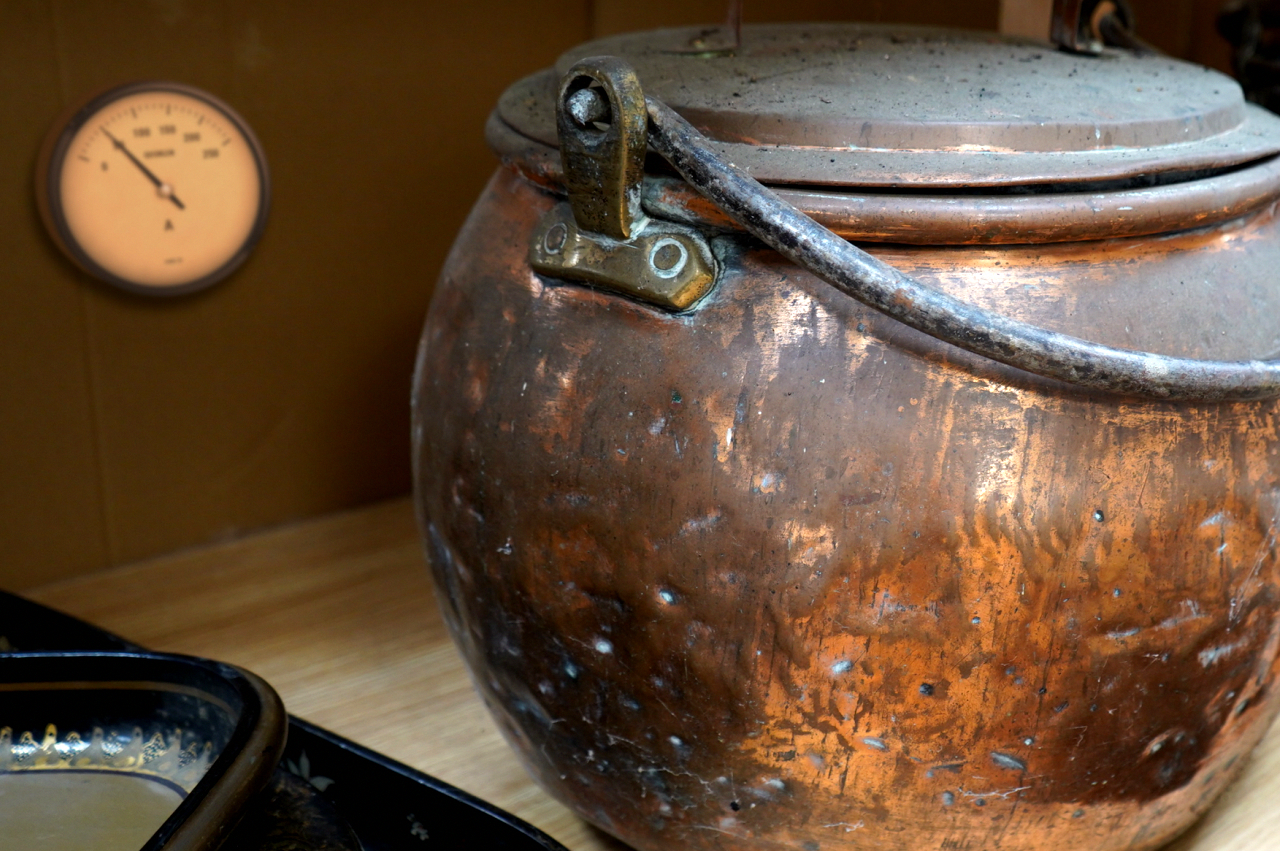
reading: 50,A
